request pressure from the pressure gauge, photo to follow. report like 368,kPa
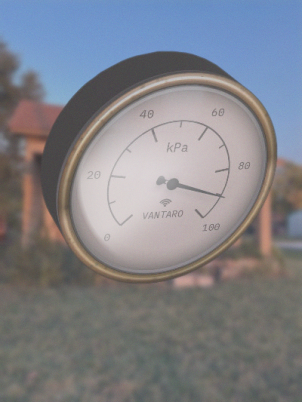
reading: 90,kPa
